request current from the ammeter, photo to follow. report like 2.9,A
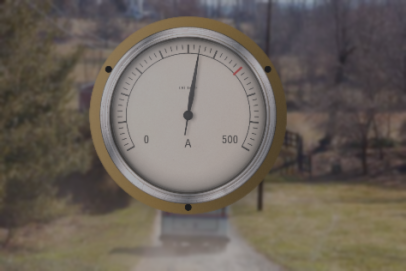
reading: 270,A
